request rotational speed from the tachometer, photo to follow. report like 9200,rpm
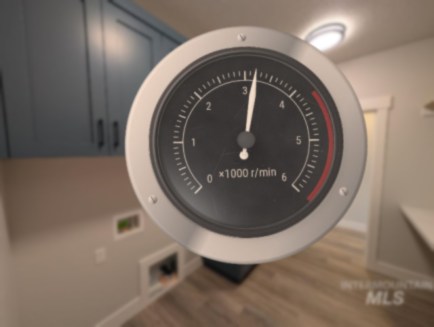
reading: 3200,rpm
